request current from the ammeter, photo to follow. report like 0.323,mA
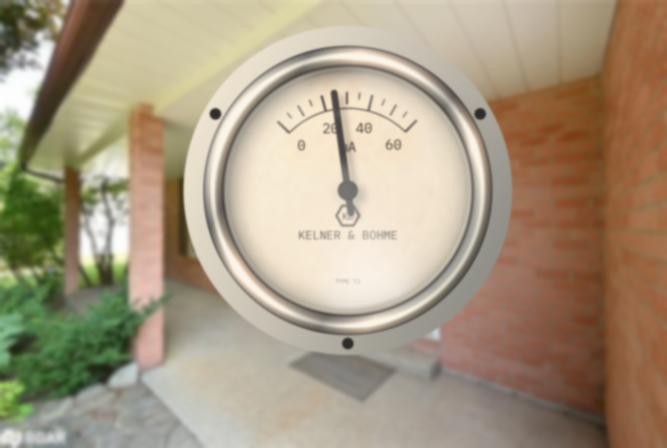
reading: 25,mA
